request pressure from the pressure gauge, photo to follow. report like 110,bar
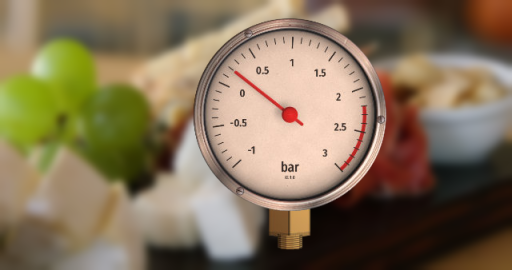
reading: 0.2,bar
